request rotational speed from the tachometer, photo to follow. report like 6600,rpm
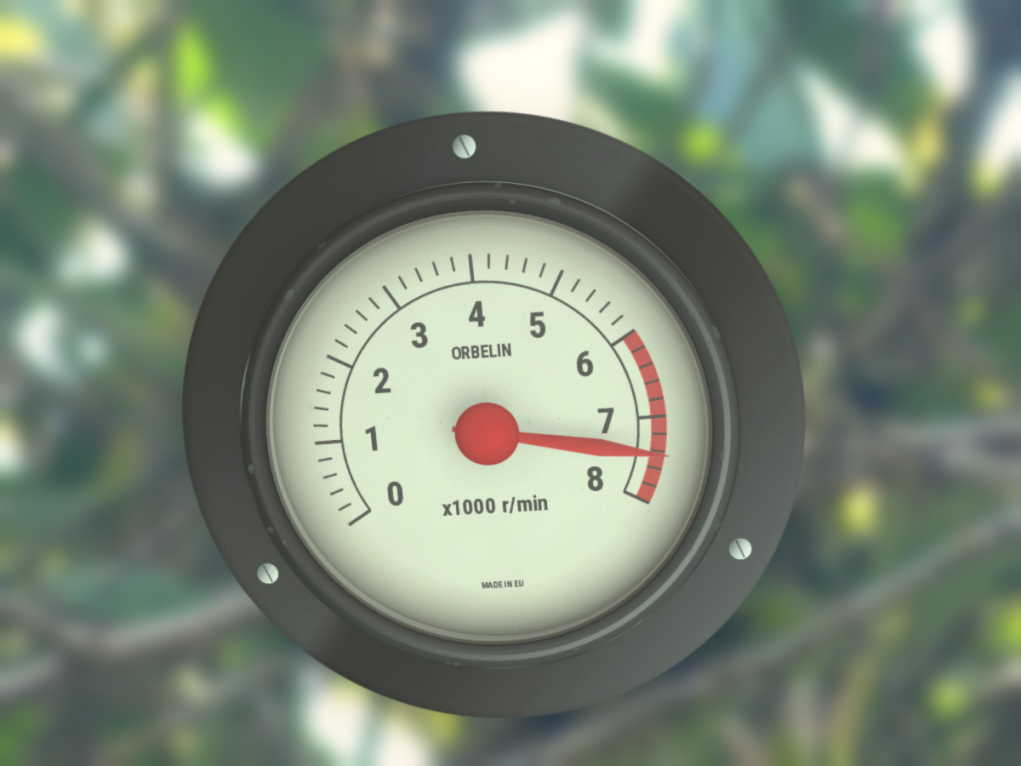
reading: 7400,rpm
